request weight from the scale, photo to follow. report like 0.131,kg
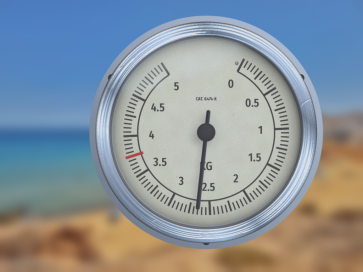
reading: 2.65,kg
